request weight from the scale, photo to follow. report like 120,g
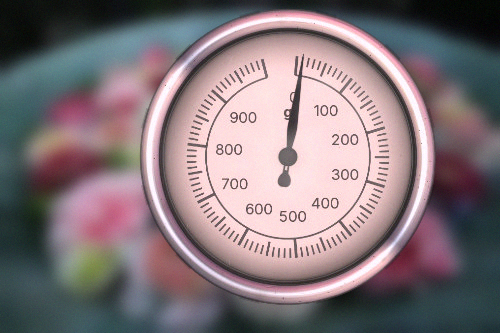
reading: 10,g
